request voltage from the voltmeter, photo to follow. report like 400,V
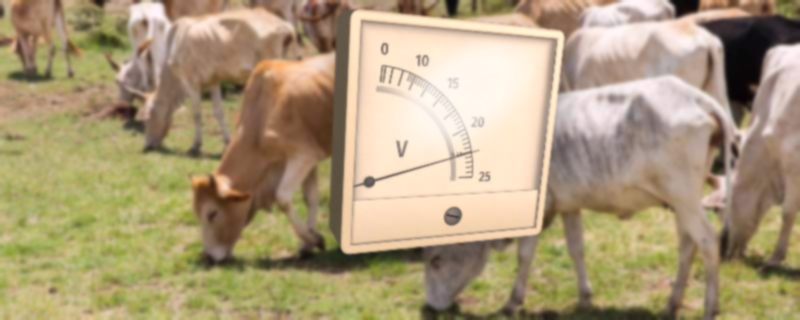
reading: 22.5,V
